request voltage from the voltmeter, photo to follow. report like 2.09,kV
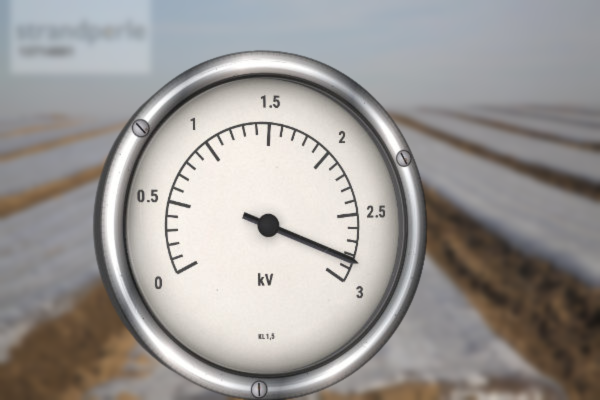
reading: 2.85,kV
